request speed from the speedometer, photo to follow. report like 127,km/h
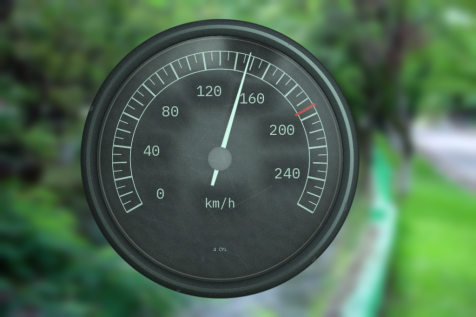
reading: 147.5,km/h
